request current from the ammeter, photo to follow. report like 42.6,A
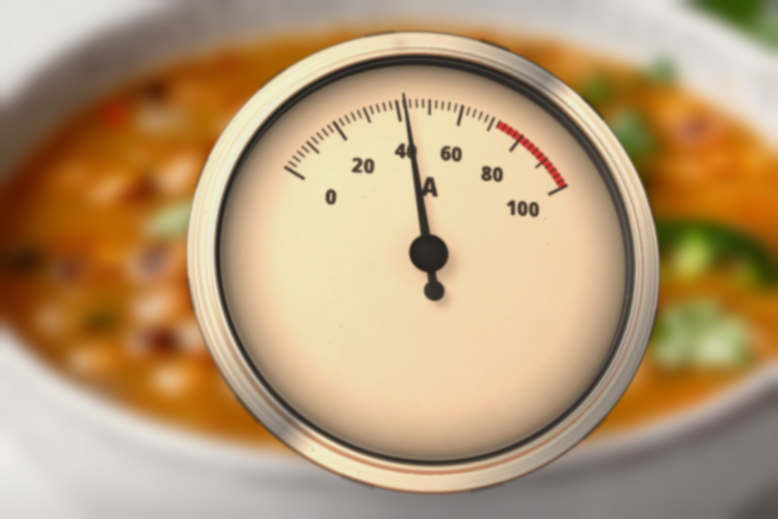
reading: 42,A
